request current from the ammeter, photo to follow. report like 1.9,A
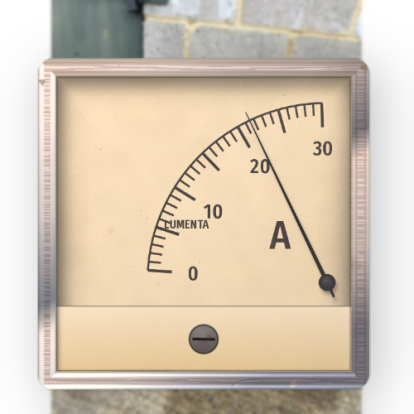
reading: 21.5,A
